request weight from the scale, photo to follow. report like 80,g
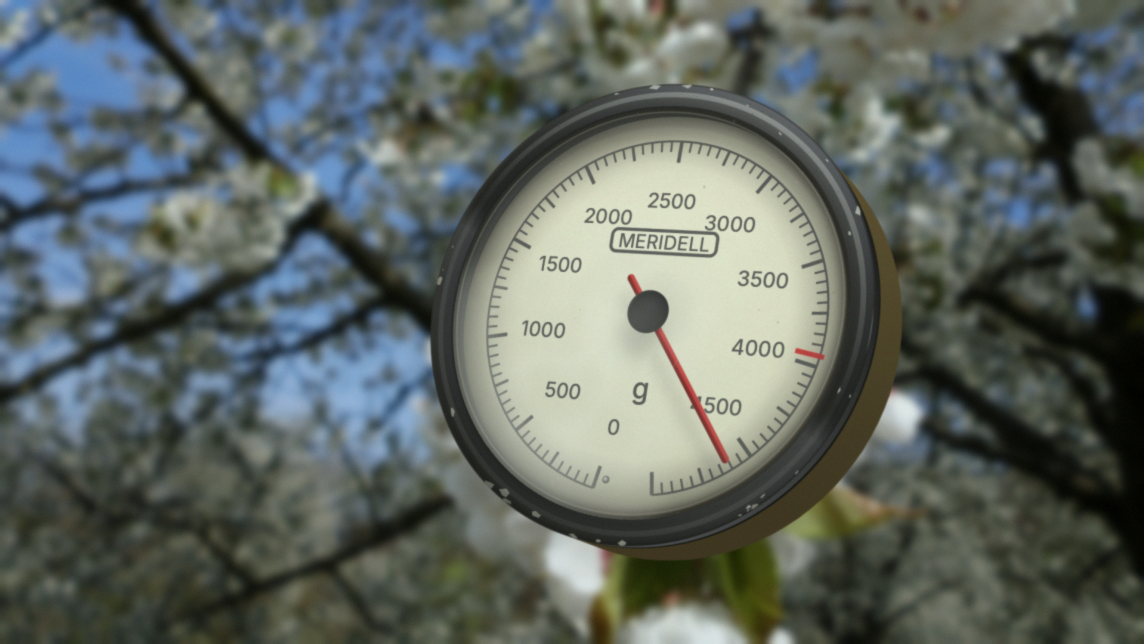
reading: 4600,g
